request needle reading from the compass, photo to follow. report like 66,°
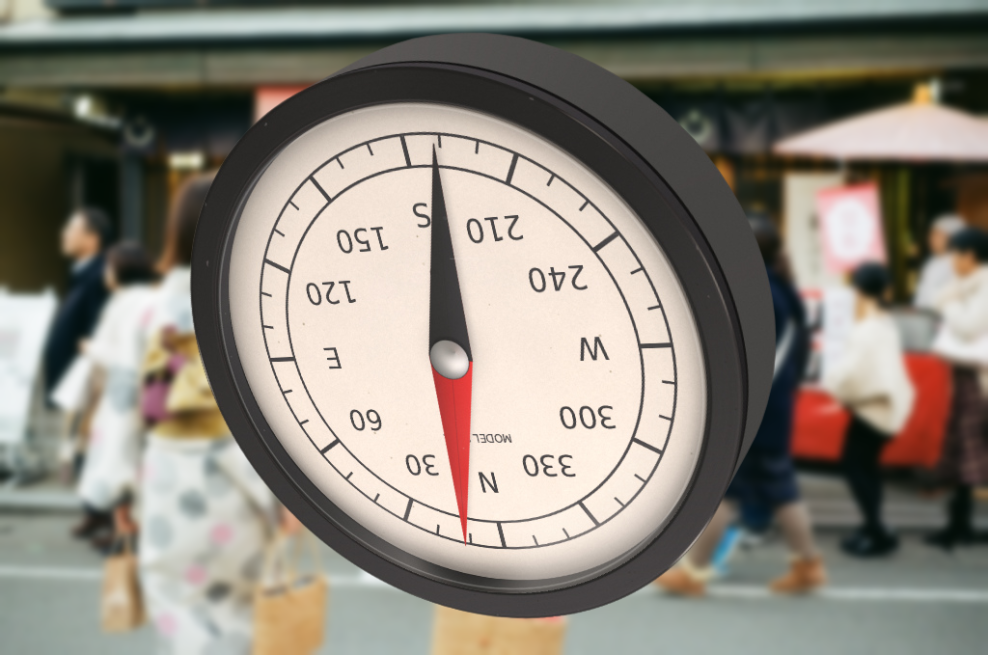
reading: 10,°
